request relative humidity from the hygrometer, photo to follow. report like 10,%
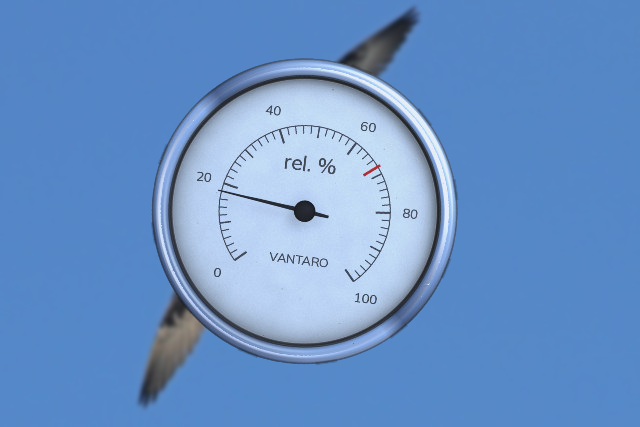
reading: 18,%
